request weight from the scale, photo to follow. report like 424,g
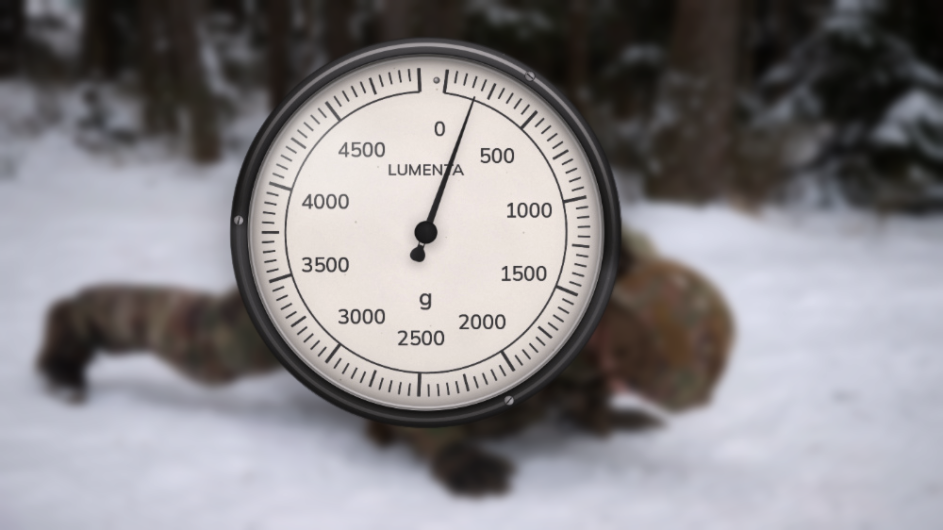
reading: 175,g
